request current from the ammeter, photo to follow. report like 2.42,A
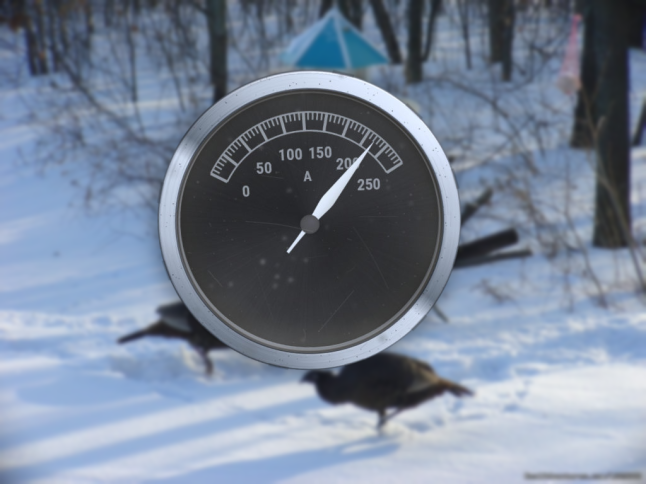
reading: 210,A
